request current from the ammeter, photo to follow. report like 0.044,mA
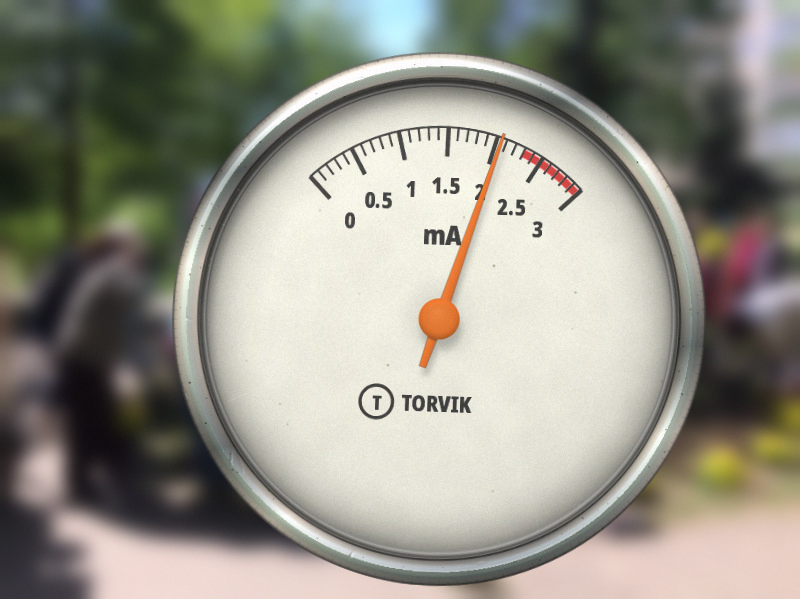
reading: 2.05,mA
